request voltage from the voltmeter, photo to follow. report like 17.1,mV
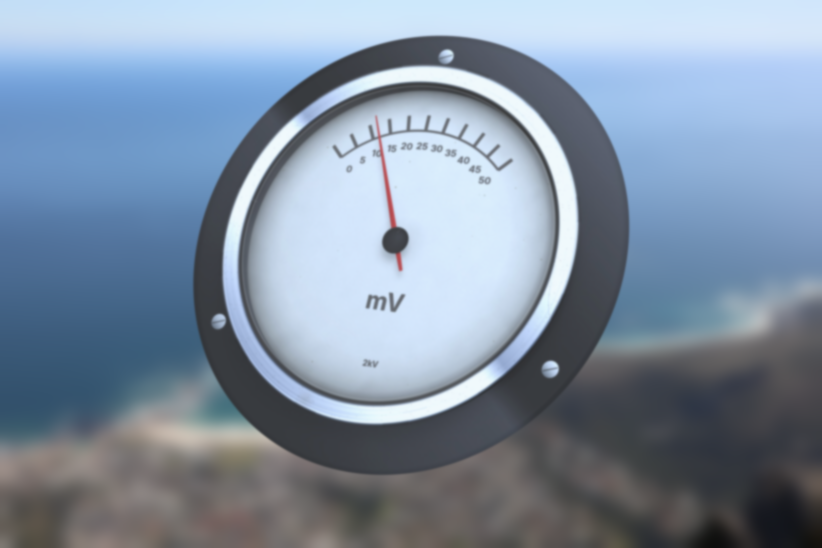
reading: 12.5,mV
